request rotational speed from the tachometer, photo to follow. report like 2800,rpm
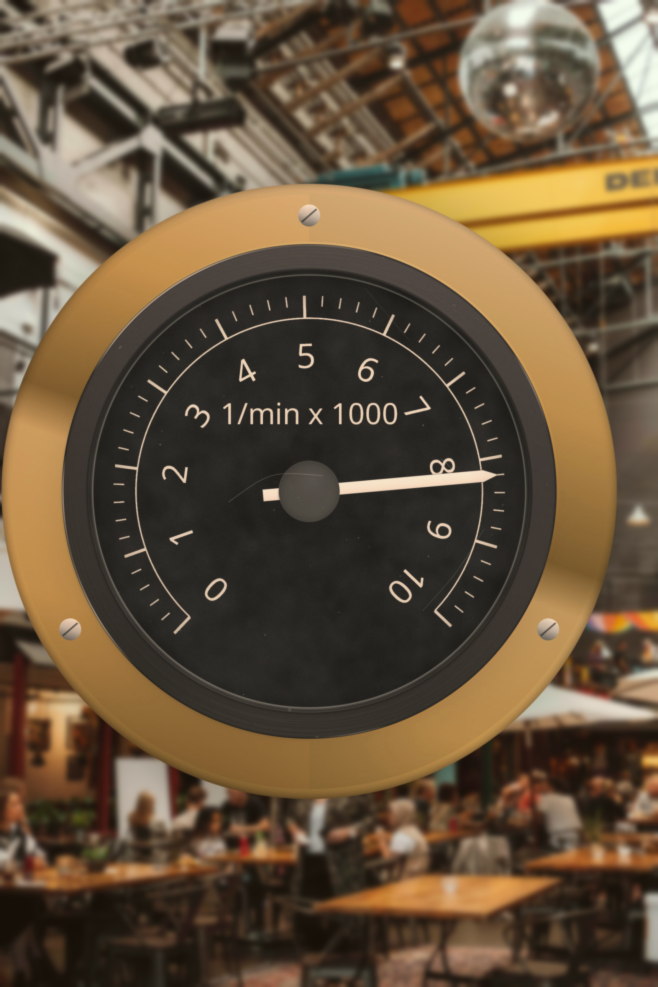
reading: 8200,rpm
